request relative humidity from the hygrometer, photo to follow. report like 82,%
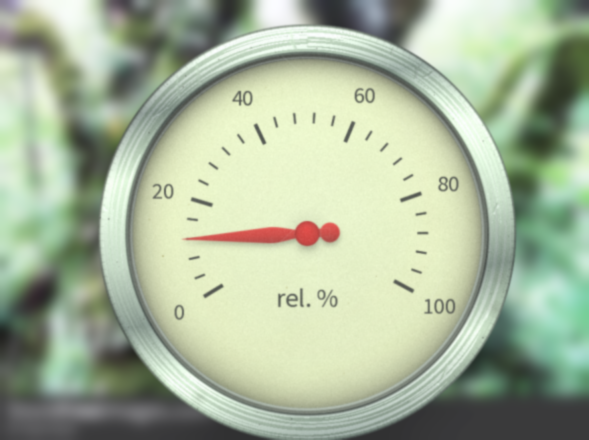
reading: 12,%
